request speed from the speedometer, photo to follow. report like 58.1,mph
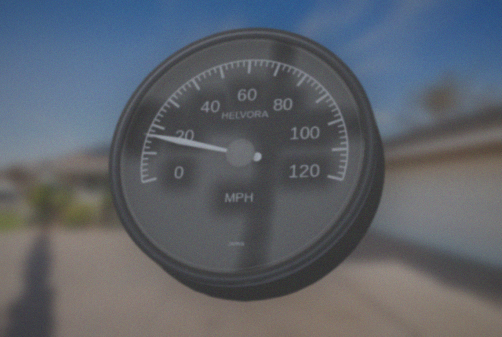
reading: 16,mph
